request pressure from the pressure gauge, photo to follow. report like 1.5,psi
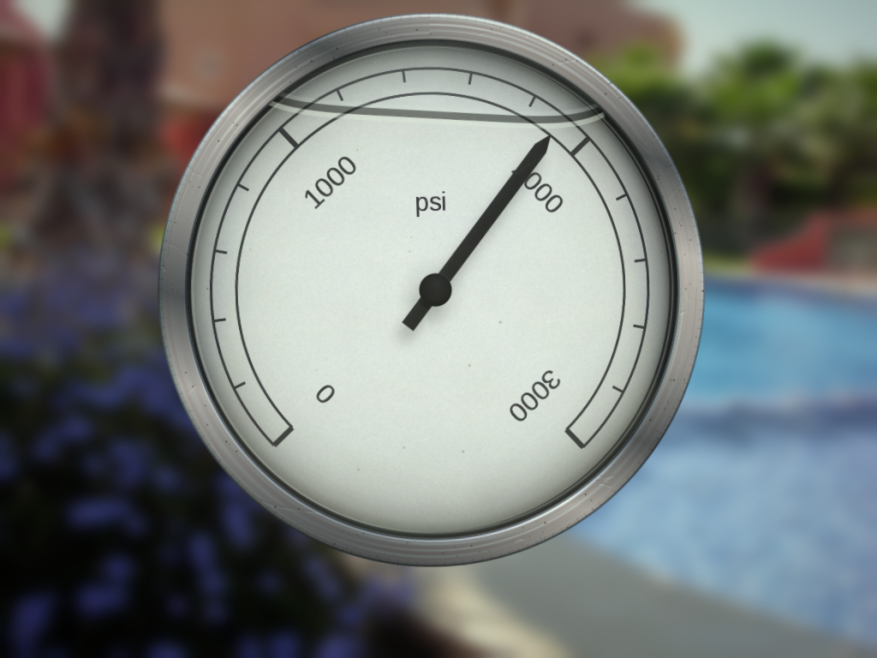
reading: 1900,psi
